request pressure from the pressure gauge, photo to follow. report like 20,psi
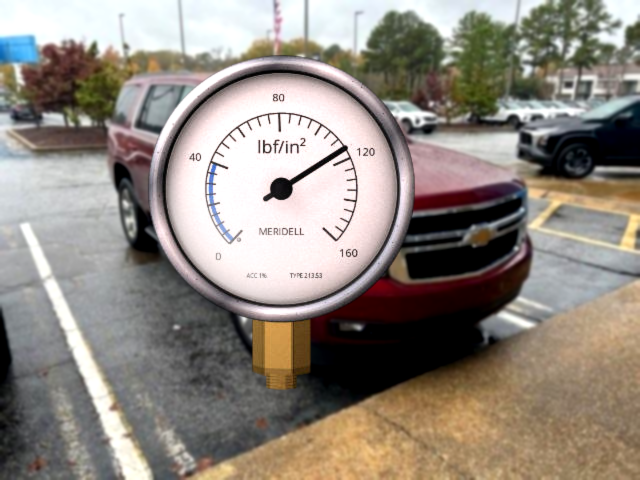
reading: 115,psi
